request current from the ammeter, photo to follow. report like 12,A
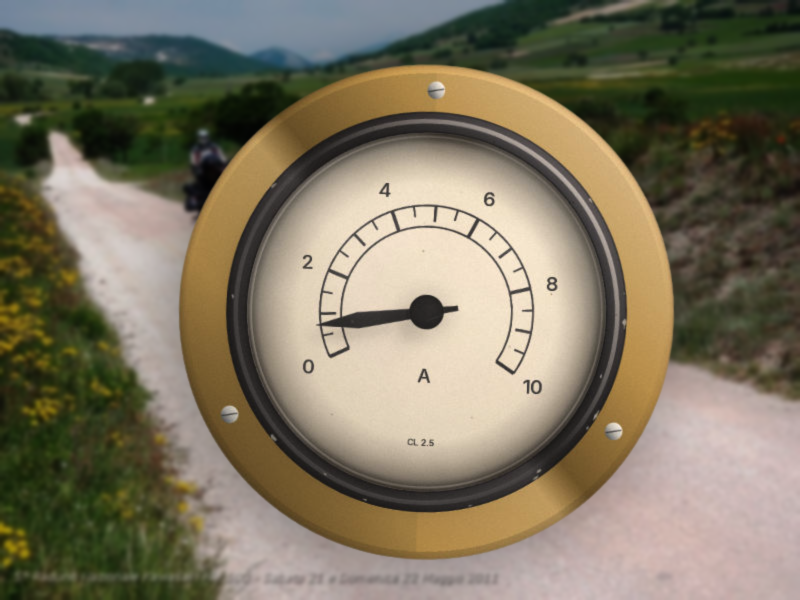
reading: 0.75,A
